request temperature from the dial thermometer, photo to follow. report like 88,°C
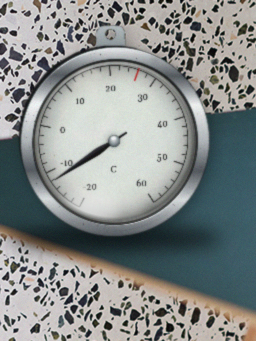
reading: -12,°C
